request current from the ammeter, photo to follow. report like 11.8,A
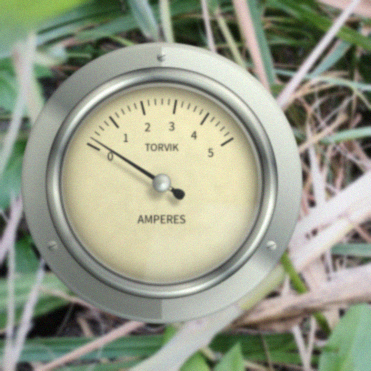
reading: 0.2,A
